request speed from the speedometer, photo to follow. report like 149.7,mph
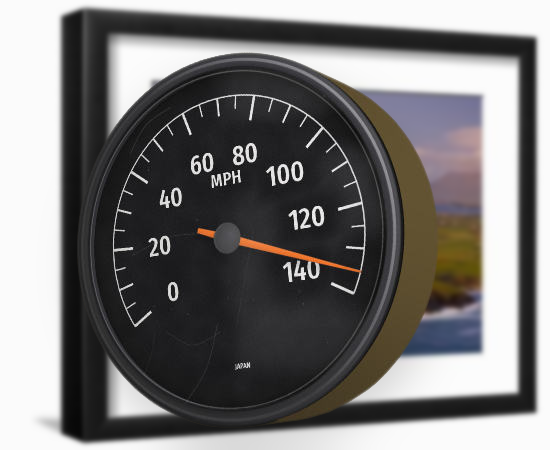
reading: 135,mph
